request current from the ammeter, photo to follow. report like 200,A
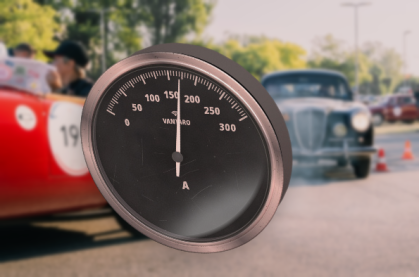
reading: 175,A
